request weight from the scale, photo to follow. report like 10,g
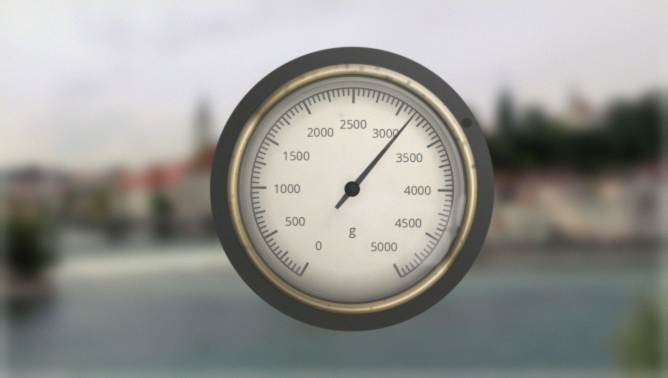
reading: 3150,g
